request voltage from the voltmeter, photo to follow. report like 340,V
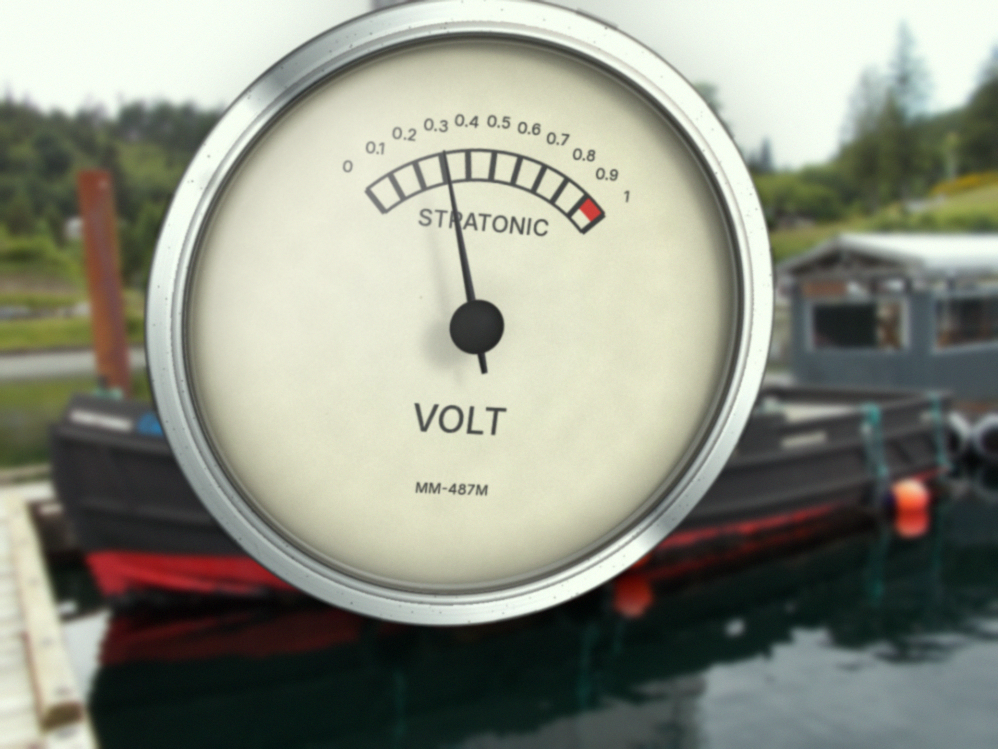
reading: 0.3,V
